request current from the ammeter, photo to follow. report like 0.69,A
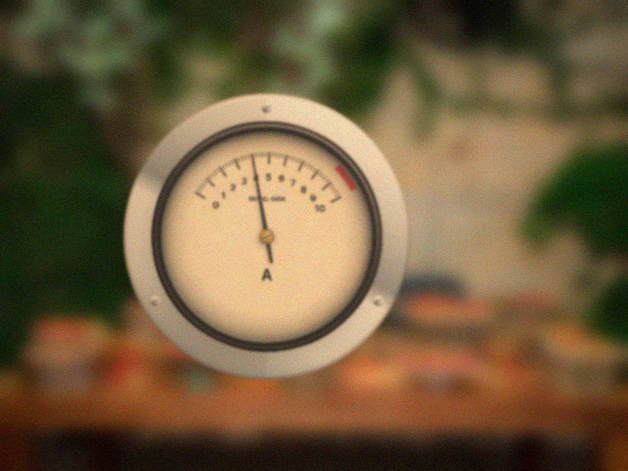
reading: 4,A
